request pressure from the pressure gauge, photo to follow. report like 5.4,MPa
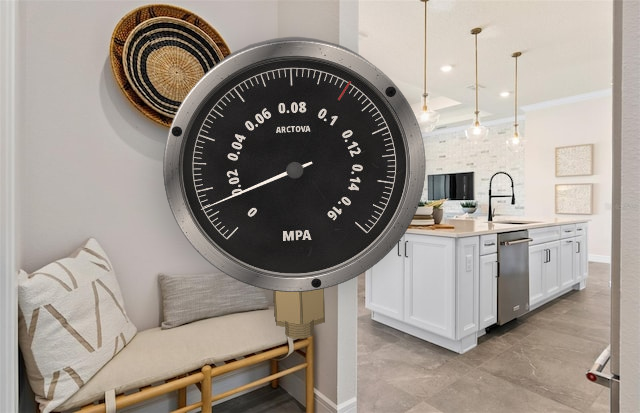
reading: 0.014,MPa
